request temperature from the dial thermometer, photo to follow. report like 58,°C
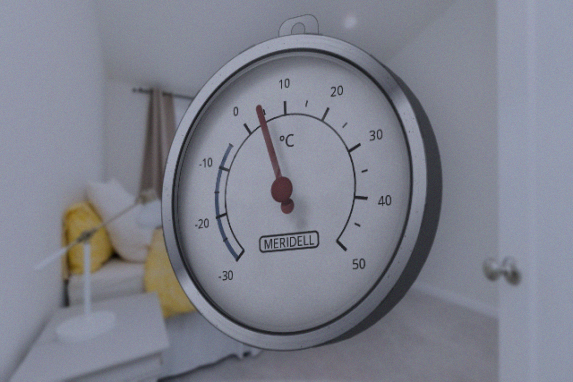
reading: 5,°C
